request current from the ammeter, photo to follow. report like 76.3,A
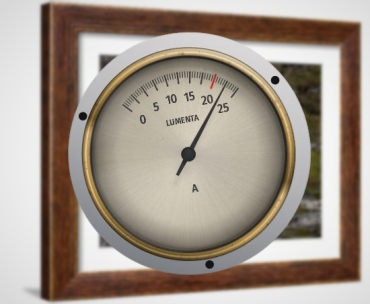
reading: 22.5,A
